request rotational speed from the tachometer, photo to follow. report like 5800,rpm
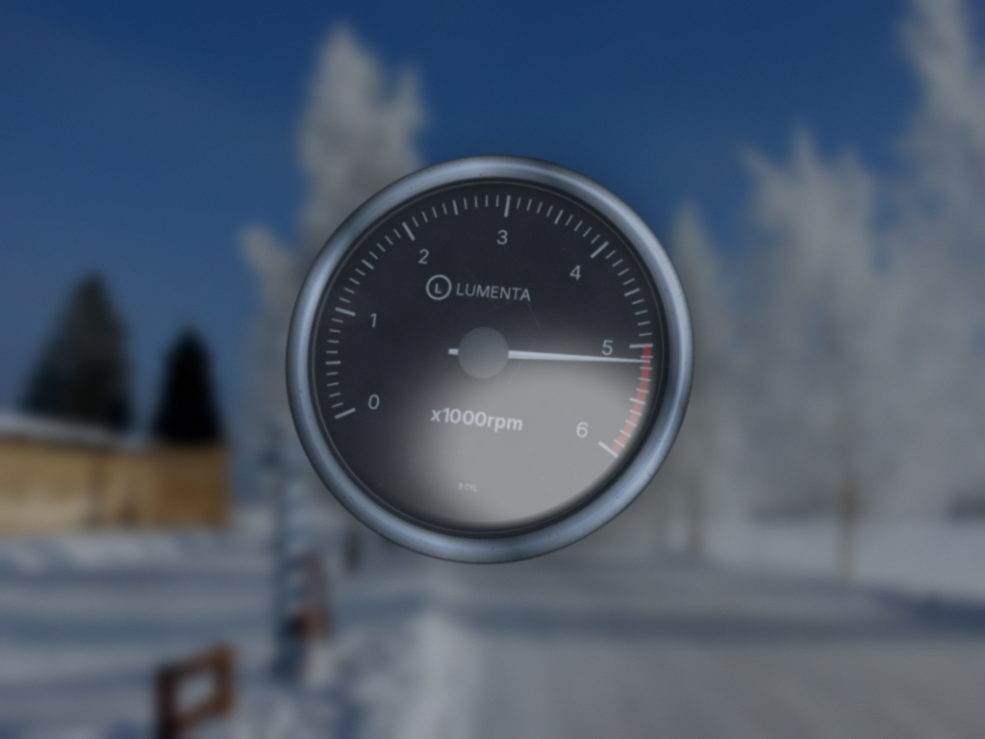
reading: 5150,rpm
